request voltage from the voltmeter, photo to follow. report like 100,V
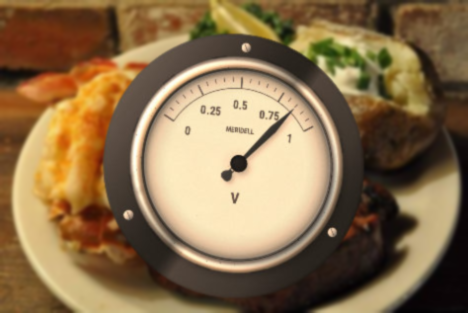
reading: 0.85,V
